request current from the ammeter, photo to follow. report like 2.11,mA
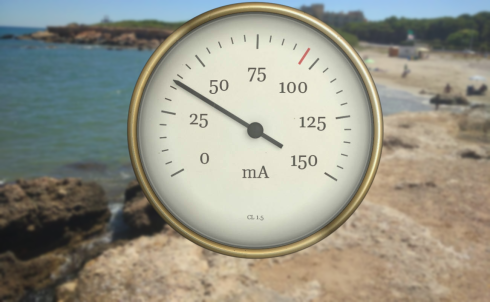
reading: 37.5,mA
